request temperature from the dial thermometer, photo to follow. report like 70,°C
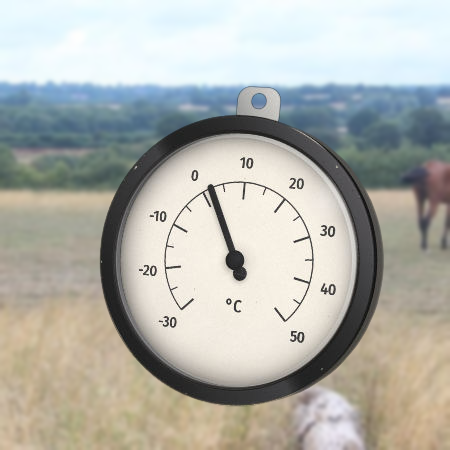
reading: 2.5,°C
